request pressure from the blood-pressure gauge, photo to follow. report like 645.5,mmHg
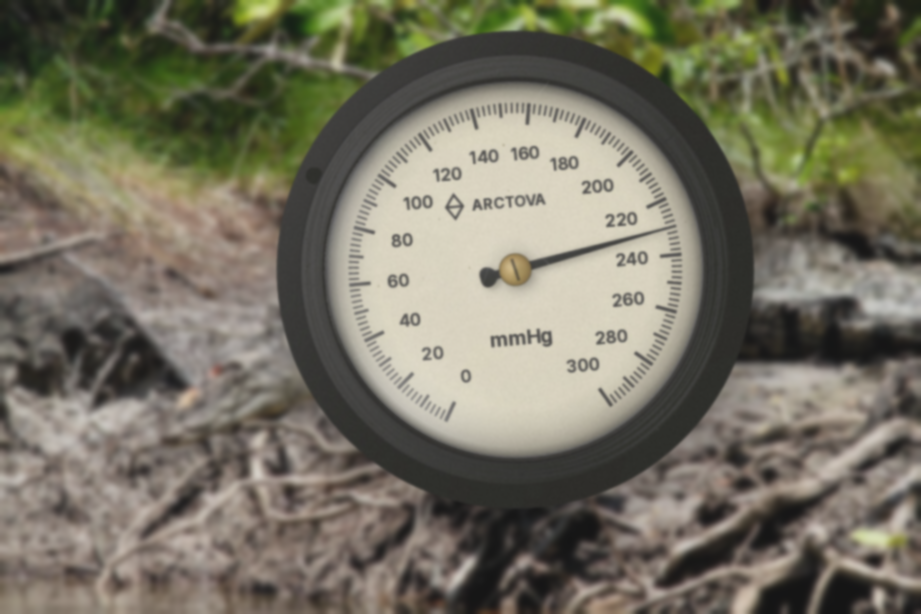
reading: 230,mmHg
